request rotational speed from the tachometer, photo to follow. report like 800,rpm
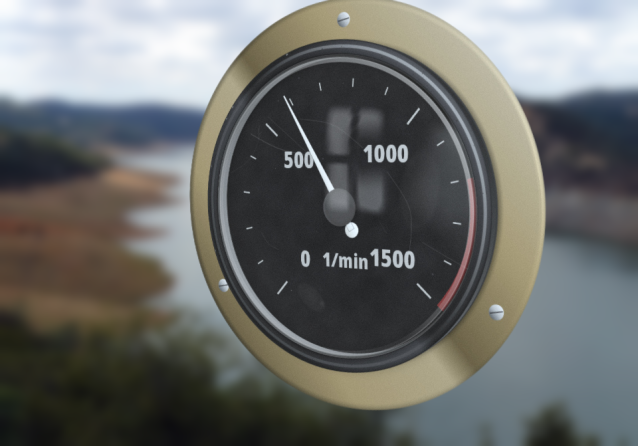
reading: 600,rpm
